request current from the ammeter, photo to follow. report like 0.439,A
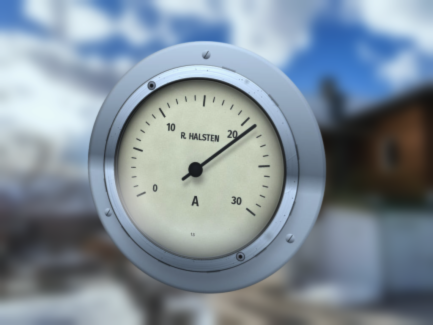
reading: 21,A
